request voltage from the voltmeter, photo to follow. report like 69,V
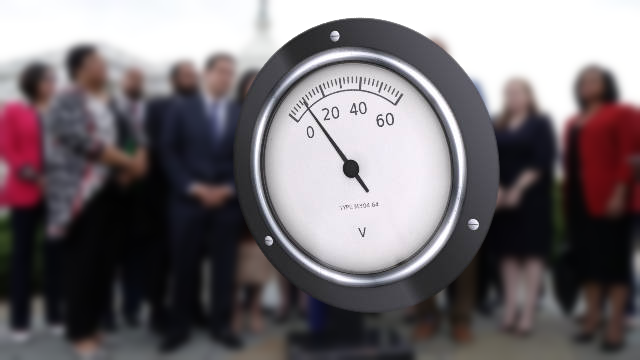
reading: 10,V
